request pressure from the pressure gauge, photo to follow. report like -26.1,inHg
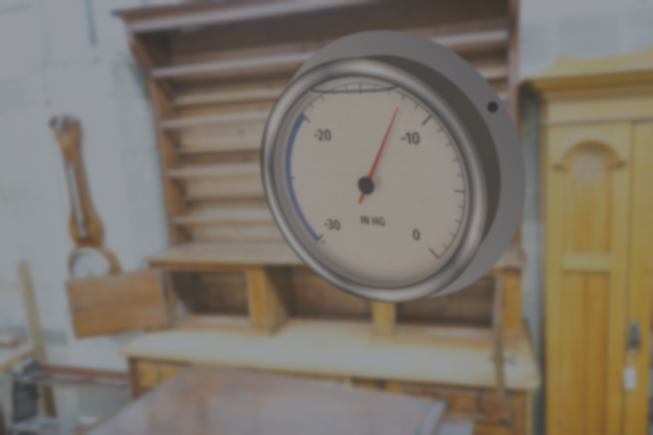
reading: -12,inHg
